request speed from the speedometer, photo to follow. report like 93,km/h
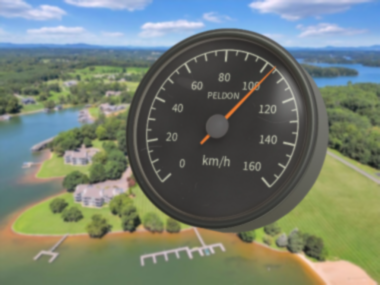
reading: 105,km/h
